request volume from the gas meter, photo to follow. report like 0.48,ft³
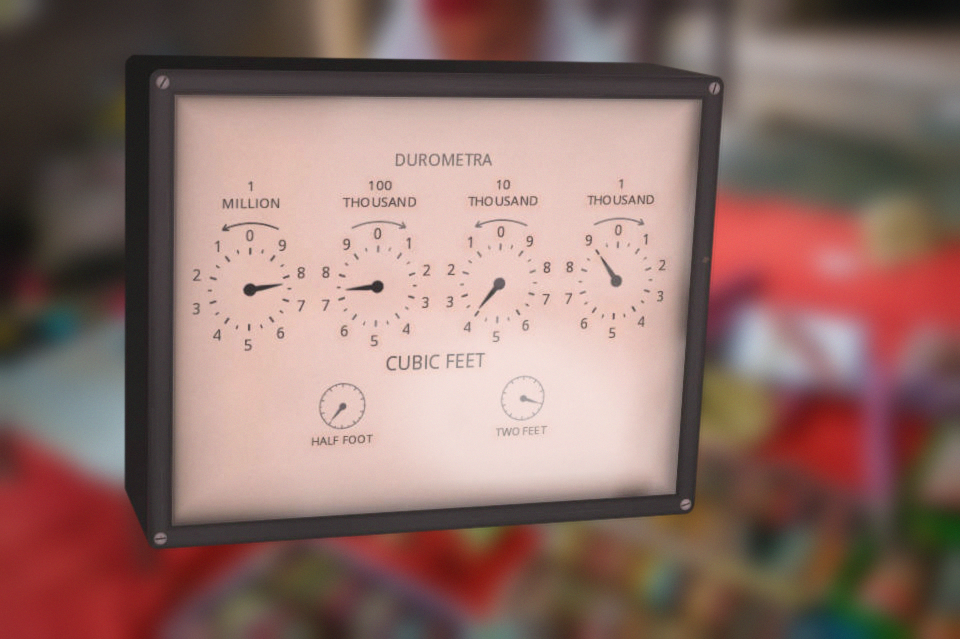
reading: 773900,ft³
